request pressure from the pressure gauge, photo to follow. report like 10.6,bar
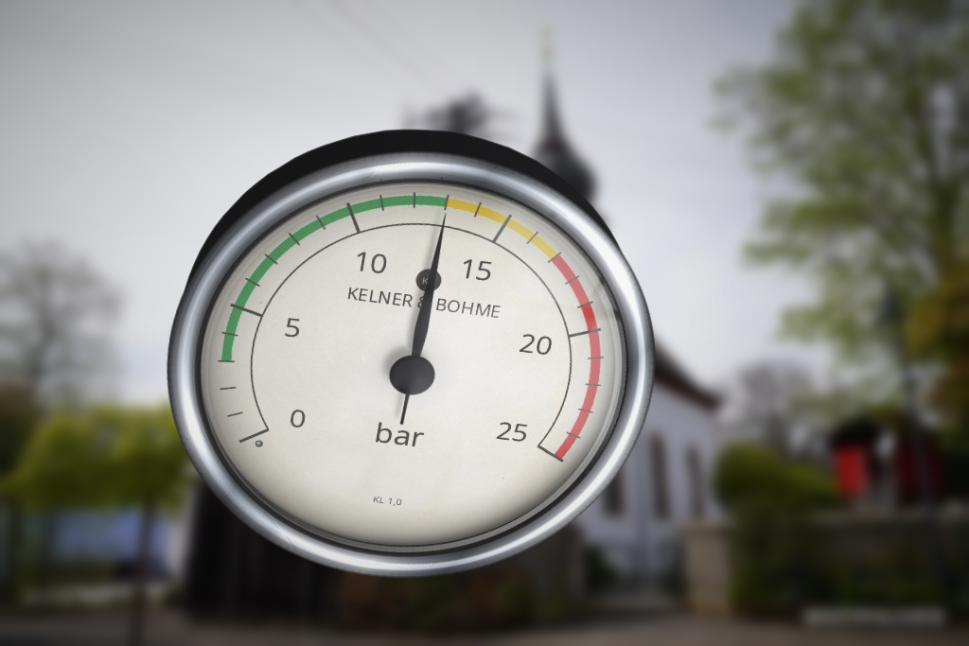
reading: 13,bar
